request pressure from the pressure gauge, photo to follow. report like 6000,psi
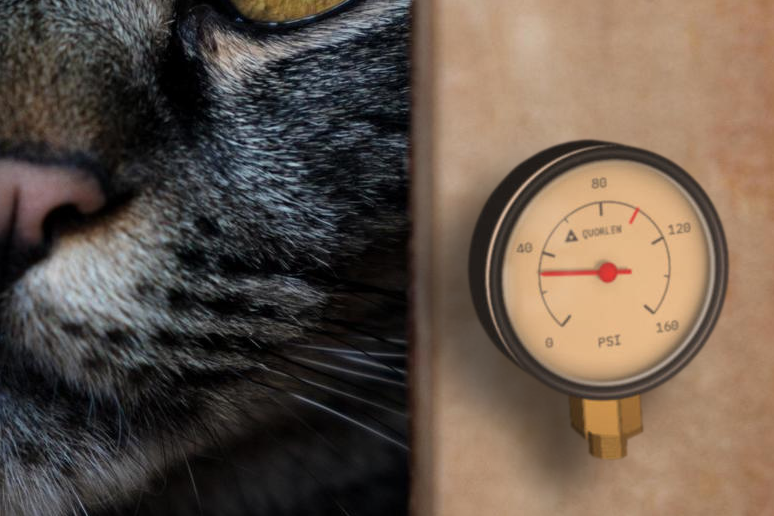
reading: 30,psi
